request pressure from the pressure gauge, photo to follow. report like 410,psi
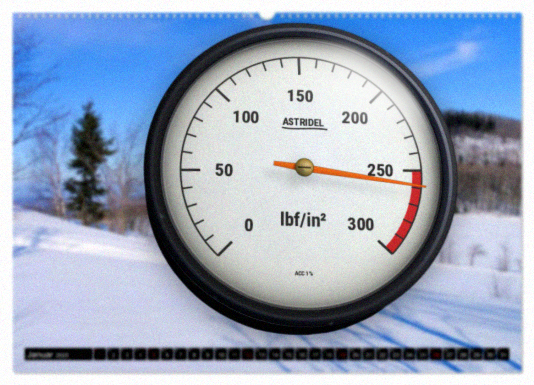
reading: 260,psi
